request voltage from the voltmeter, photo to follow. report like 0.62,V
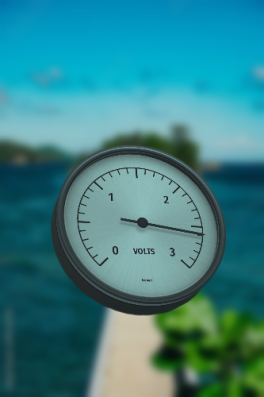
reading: 2.6,V
